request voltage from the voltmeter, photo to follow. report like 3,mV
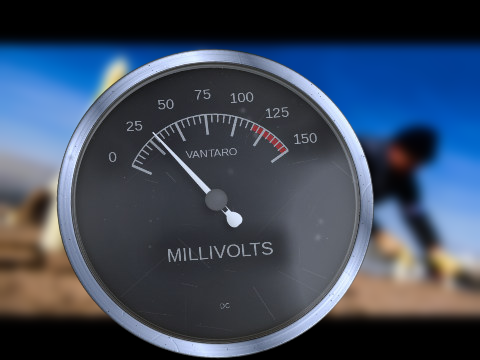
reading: 30,mV
